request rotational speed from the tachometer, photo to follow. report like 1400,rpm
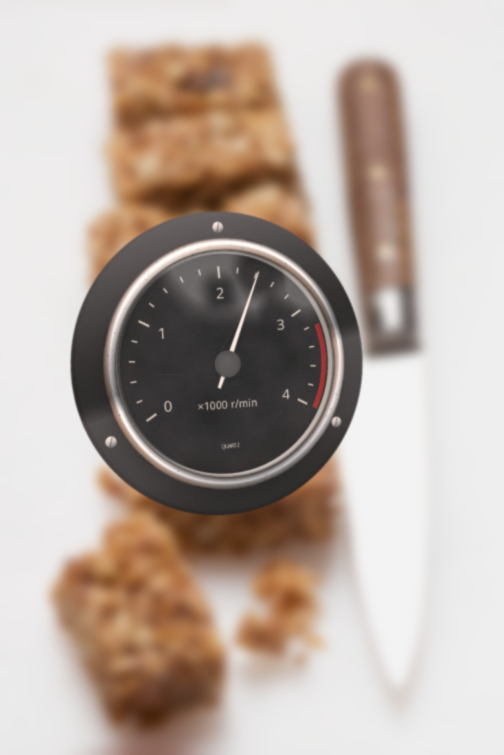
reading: 2400,rpm
